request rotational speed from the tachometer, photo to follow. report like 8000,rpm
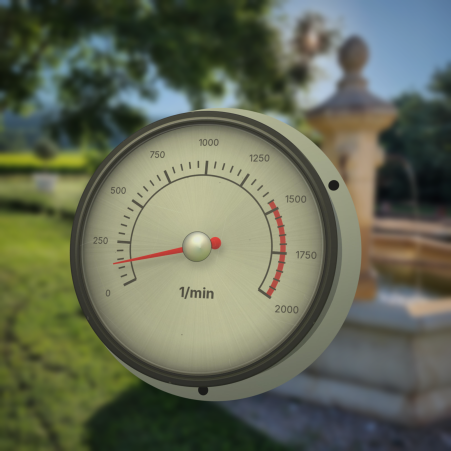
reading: 125,rpm
